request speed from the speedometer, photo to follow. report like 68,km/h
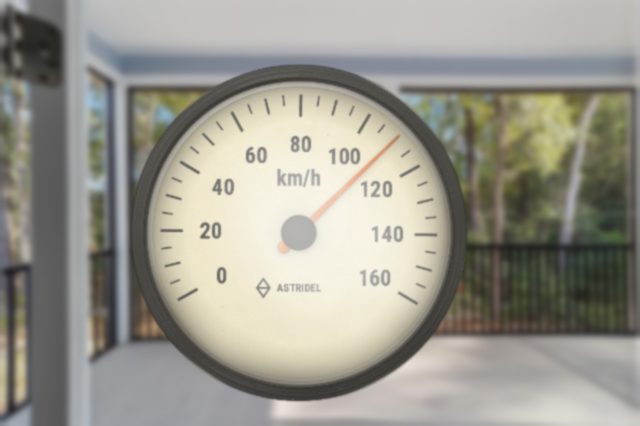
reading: 110,km/h
